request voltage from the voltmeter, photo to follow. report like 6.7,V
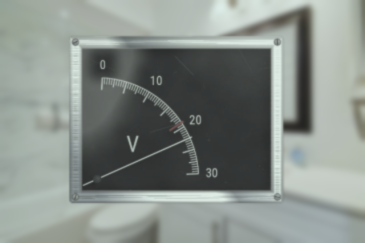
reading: 22.5,V
